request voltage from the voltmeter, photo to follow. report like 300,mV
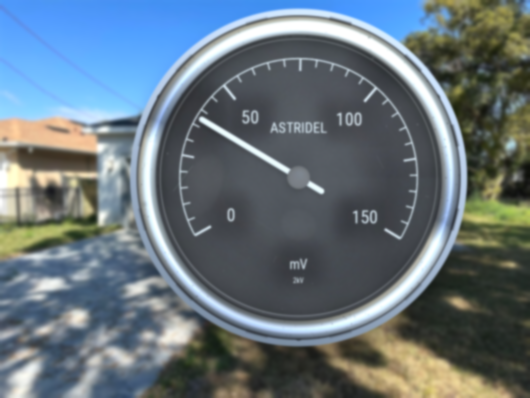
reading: 37.5,mV
